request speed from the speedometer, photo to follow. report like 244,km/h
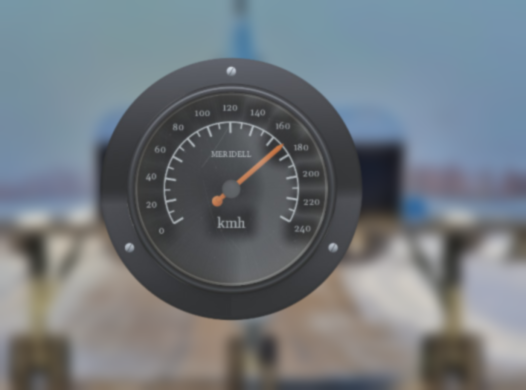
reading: 170,km/h
